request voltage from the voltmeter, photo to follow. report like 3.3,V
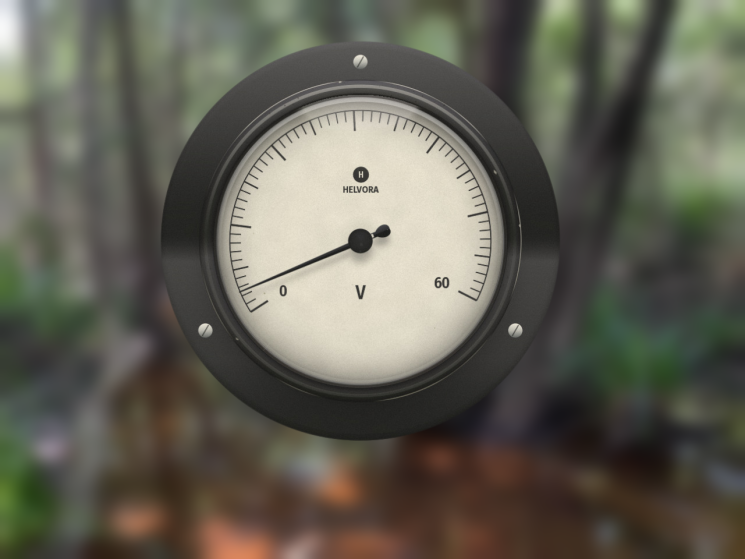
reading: 2.5,V
